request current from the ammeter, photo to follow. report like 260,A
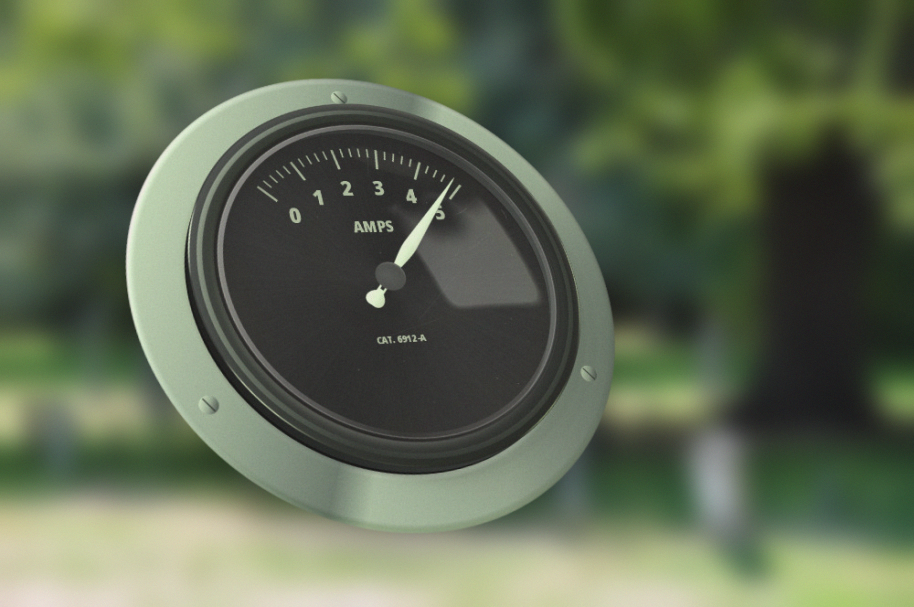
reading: 4.8,A
